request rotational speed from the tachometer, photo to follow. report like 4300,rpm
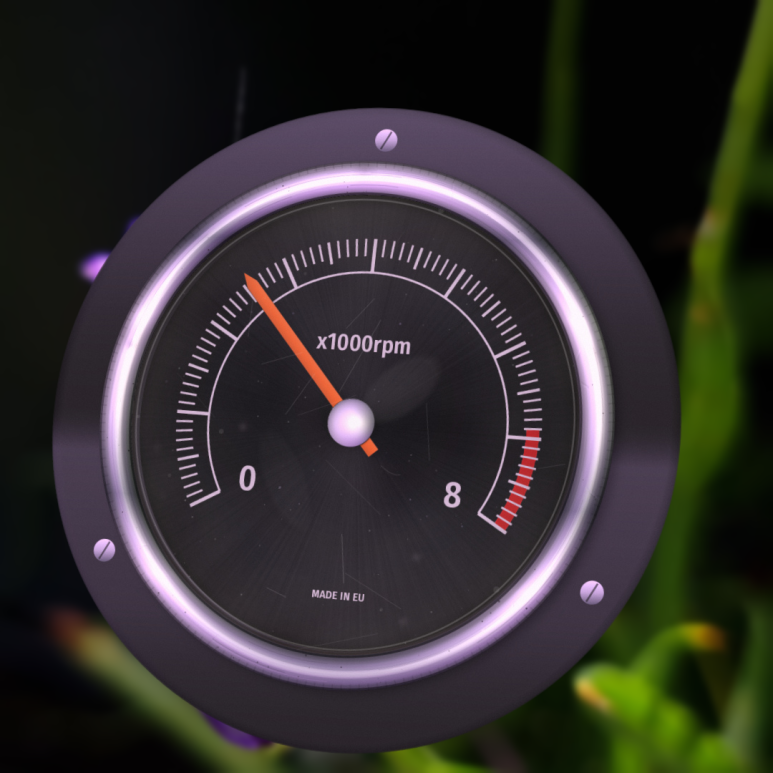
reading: 2600,rpm
